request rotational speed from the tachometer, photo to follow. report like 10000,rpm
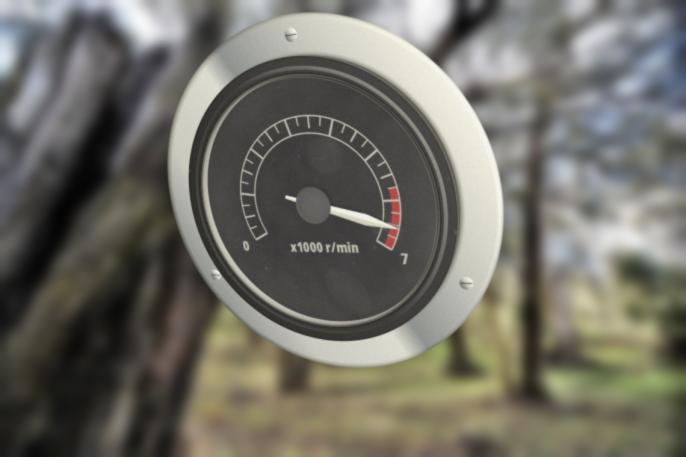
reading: 6500,rpm
